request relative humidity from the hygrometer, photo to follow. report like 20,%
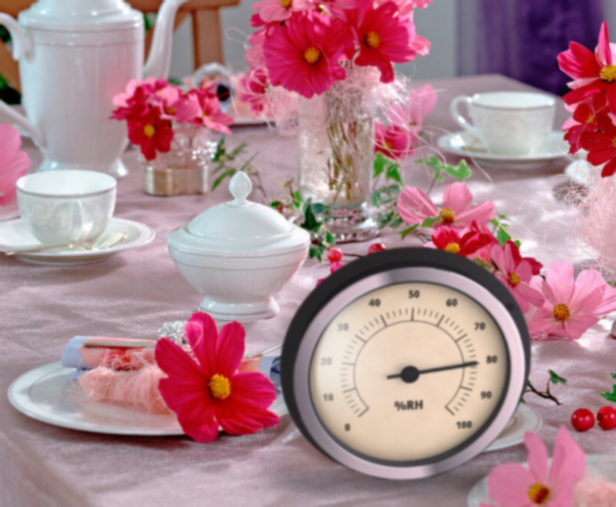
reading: 80,%
